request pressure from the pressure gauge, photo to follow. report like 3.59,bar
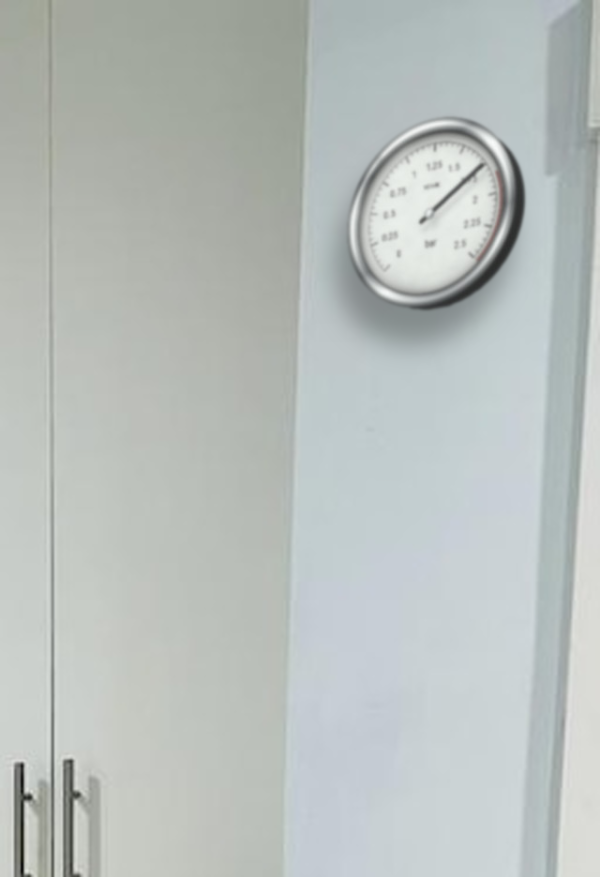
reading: 1.75,bar
